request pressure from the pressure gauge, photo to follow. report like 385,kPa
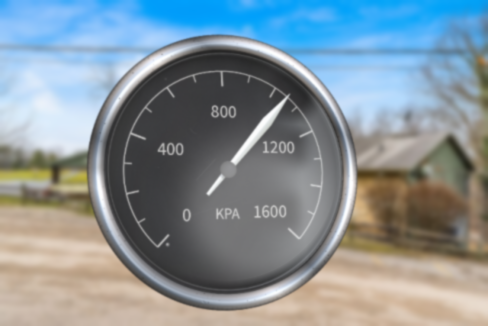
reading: 1050,kPa
